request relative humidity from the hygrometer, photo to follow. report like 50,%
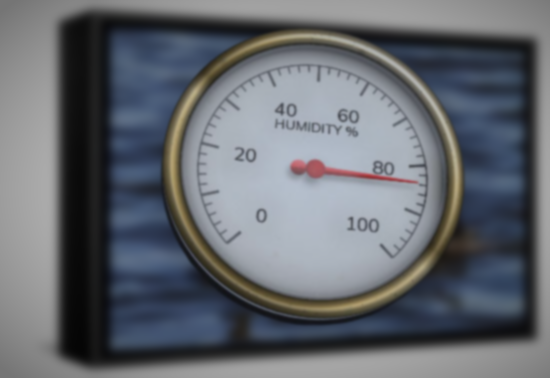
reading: 84,%
